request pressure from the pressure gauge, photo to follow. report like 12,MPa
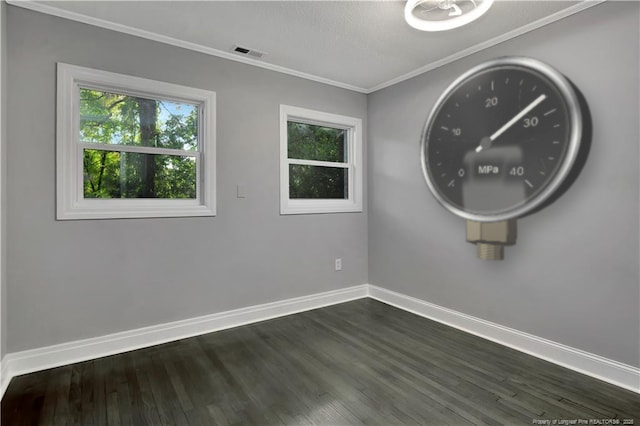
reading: 28,MPa
